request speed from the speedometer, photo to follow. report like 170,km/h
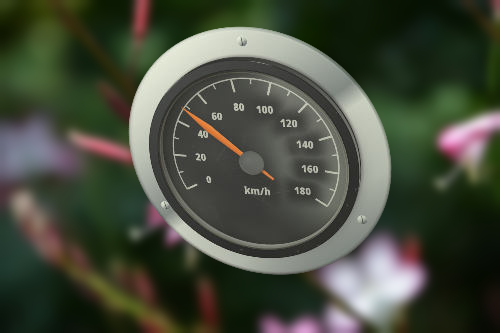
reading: 50,km/h
